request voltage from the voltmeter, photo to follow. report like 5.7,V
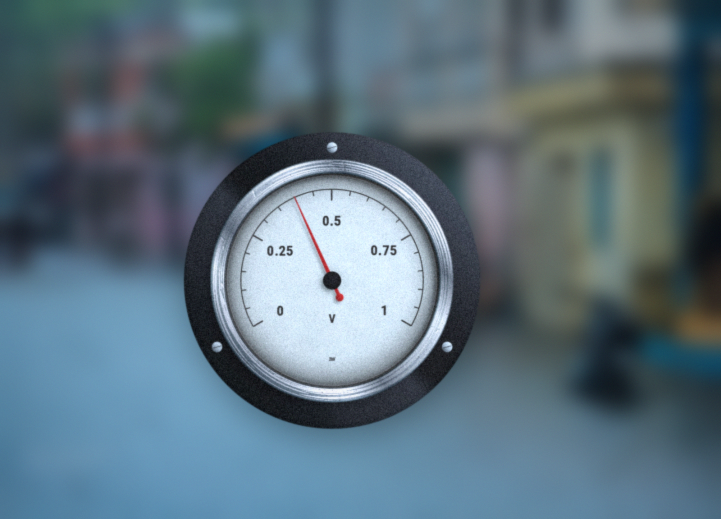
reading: 0.4,V
